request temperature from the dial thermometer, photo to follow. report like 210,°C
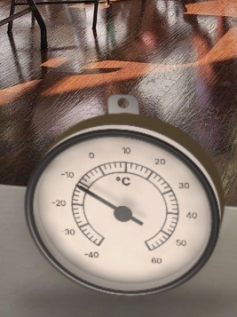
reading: -10,°C
